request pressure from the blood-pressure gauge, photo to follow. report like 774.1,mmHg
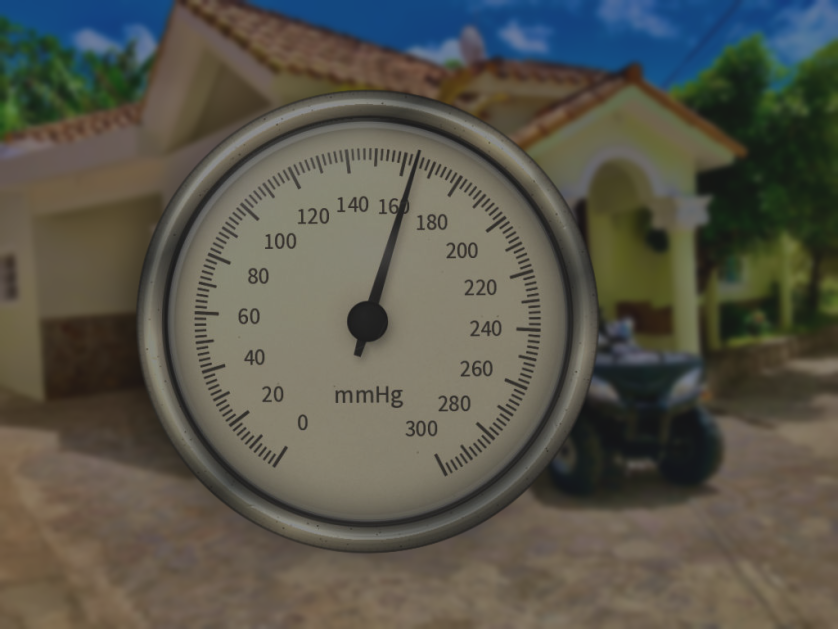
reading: 164,mmHg
